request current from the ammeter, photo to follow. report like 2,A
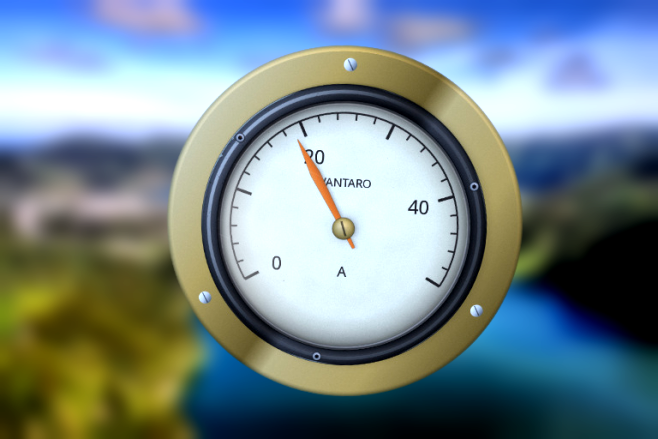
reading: 19,A
